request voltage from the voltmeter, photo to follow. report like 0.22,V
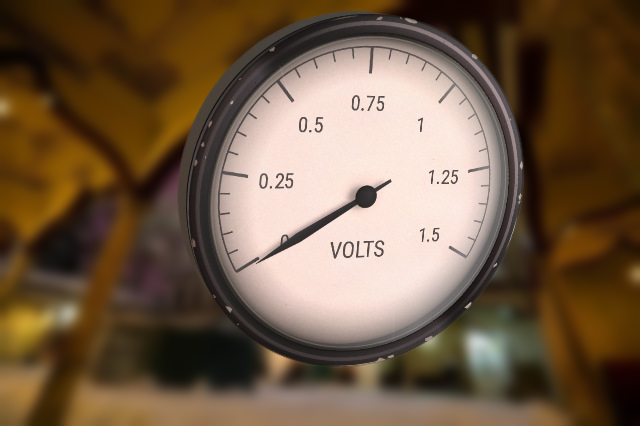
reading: 0,V
